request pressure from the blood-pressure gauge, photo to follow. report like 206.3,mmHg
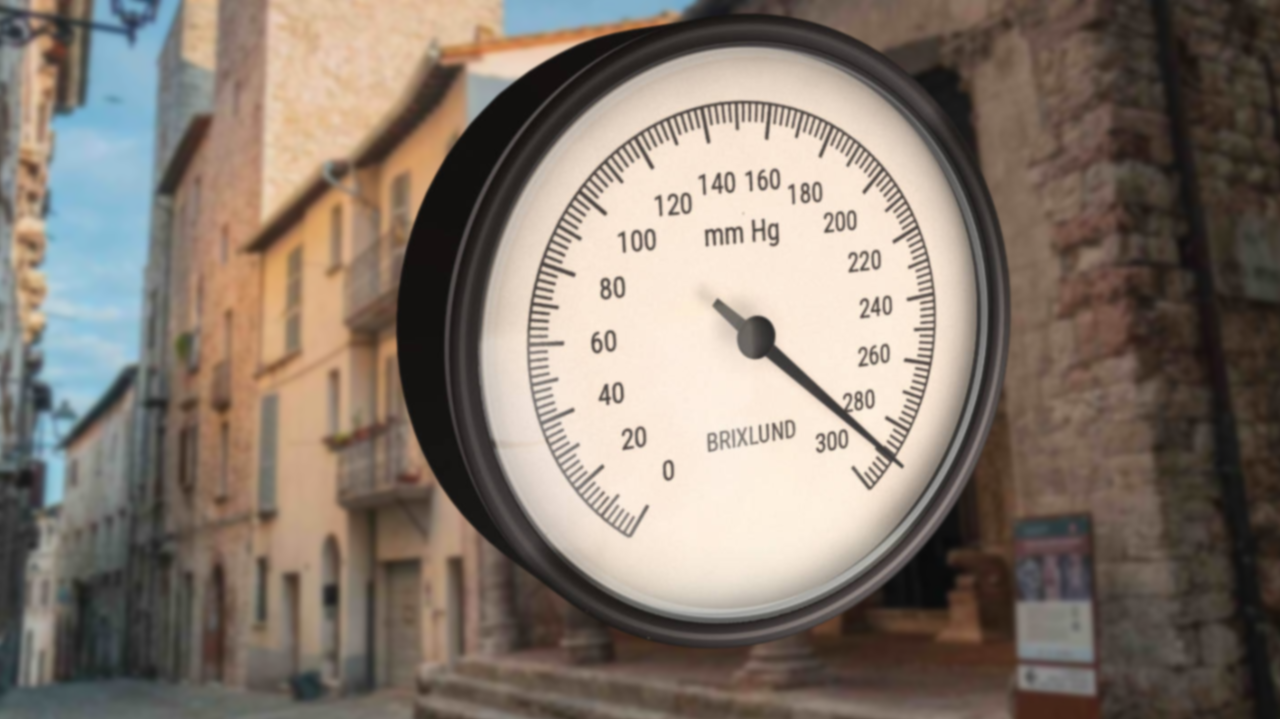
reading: 290,mmHg
